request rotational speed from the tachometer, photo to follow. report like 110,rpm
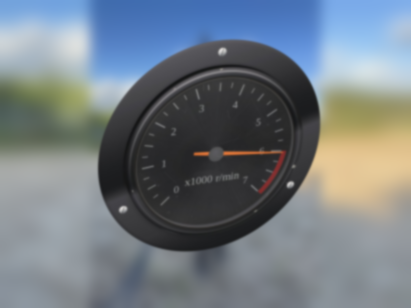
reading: 6000,rpm
